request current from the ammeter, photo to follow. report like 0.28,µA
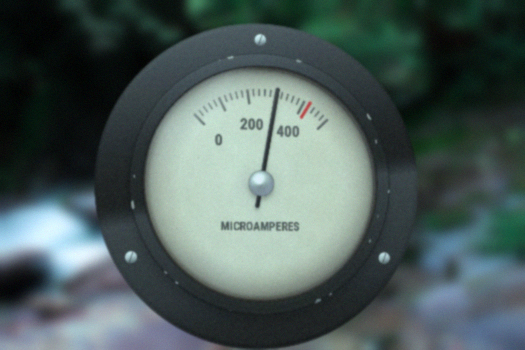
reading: 300,µA
